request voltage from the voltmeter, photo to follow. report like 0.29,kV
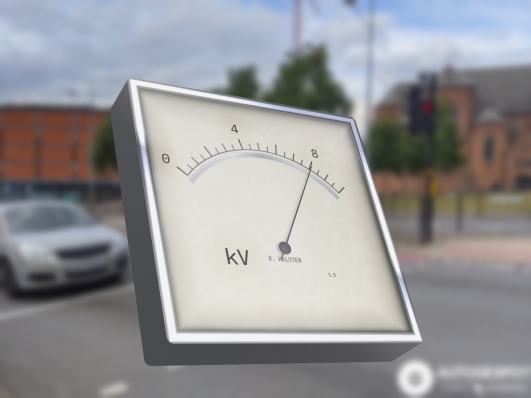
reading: 8,kV
